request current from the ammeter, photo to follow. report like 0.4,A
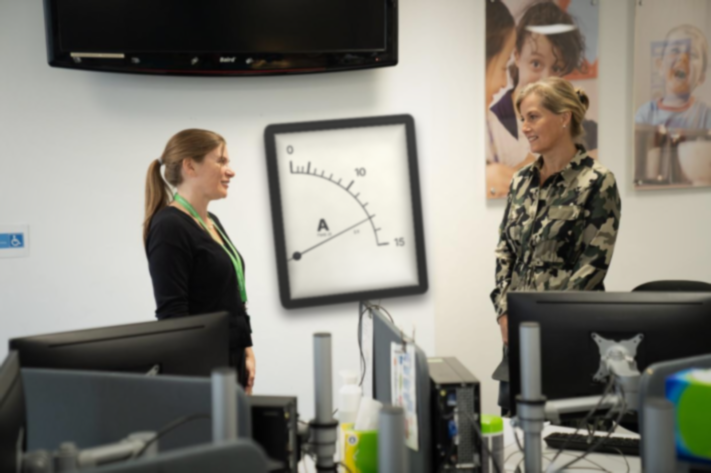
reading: 13,A
